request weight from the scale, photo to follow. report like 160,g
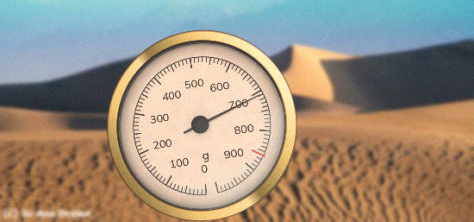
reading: 710,g
